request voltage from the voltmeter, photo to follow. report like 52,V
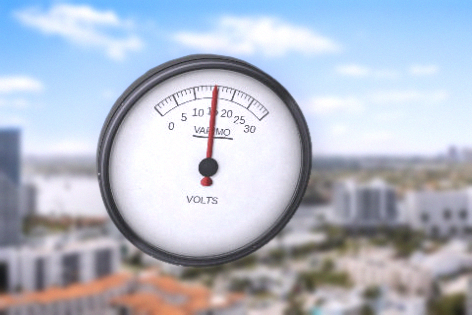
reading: 15,V
